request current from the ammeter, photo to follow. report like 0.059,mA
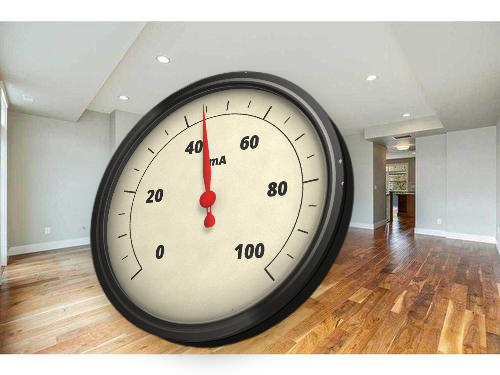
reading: 45,mA
